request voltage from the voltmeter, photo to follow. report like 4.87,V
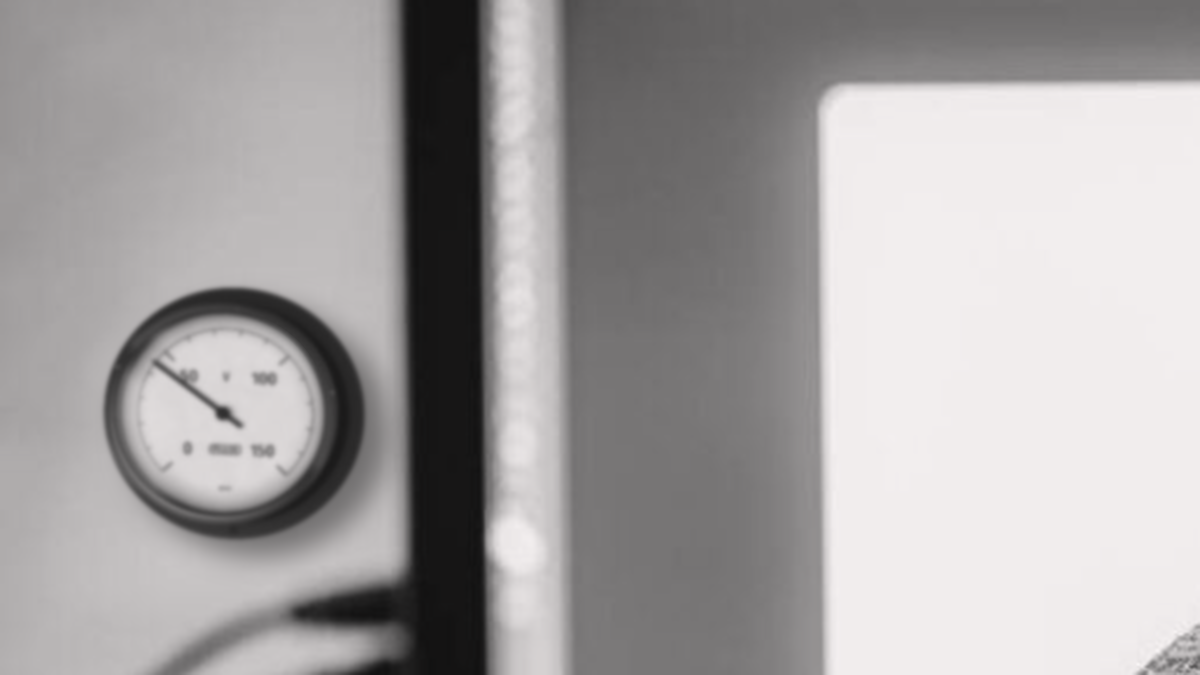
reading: 45,V
